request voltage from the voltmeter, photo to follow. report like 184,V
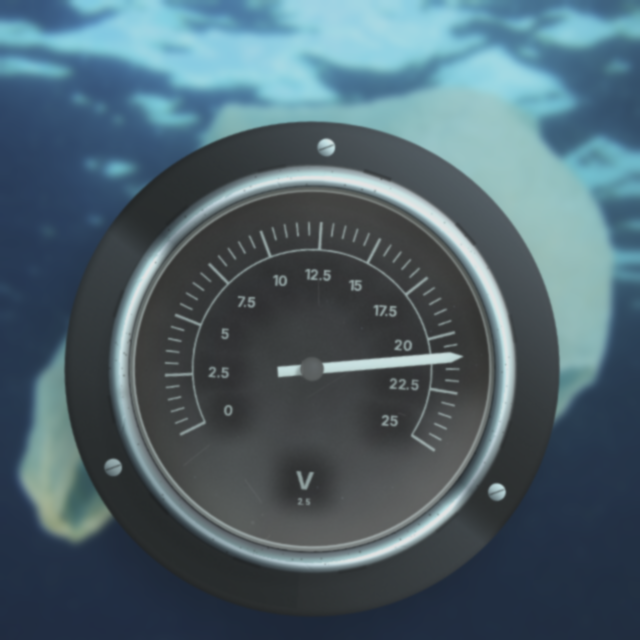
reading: 21,V
